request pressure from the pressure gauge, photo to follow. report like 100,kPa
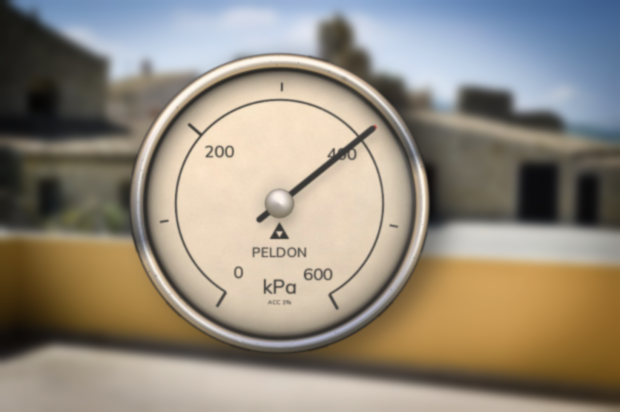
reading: 400,kPa
